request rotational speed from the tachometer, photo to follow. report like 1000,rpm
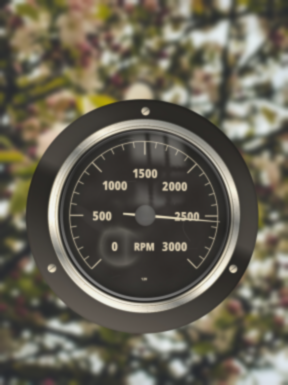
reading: 2550,rpm
